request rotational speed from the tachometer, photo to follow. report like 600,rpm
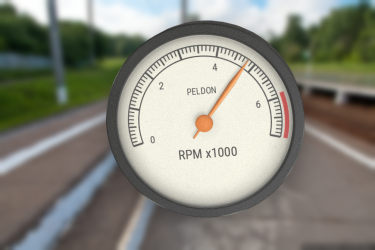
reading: 4800,rpm
